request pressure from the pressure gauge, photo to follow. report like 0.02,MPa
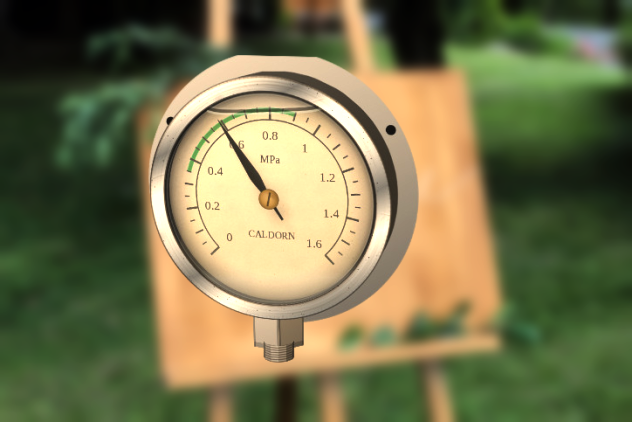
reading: 0.6,MPa
